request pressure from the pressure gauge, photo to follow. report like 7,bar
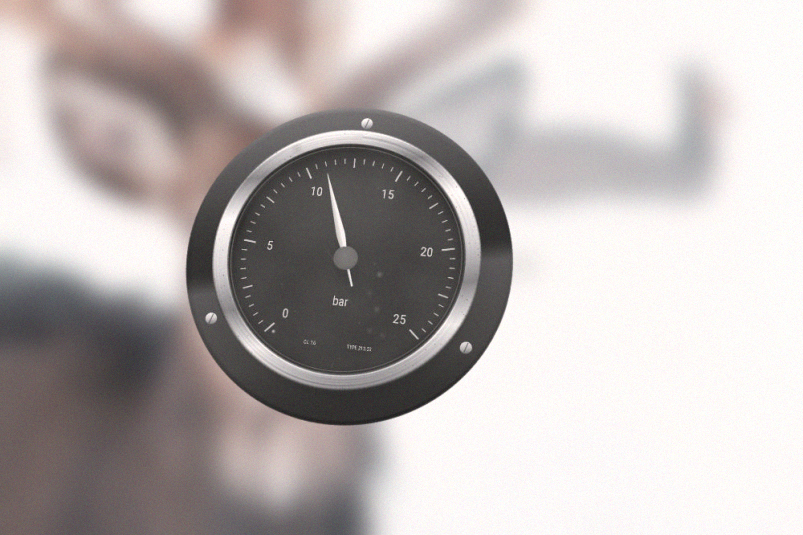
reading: 11,bar
